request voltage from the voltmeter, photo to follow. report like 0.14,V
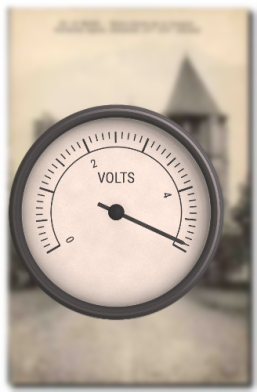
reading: 4.9,V
